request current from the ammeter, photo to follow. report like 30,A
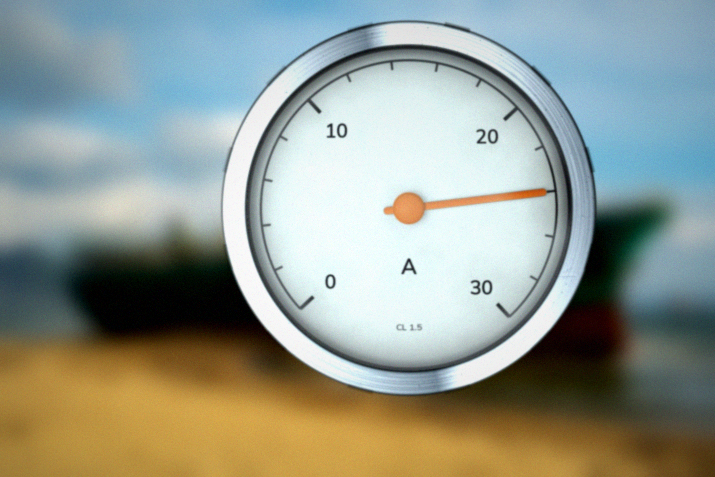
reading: 24,A
